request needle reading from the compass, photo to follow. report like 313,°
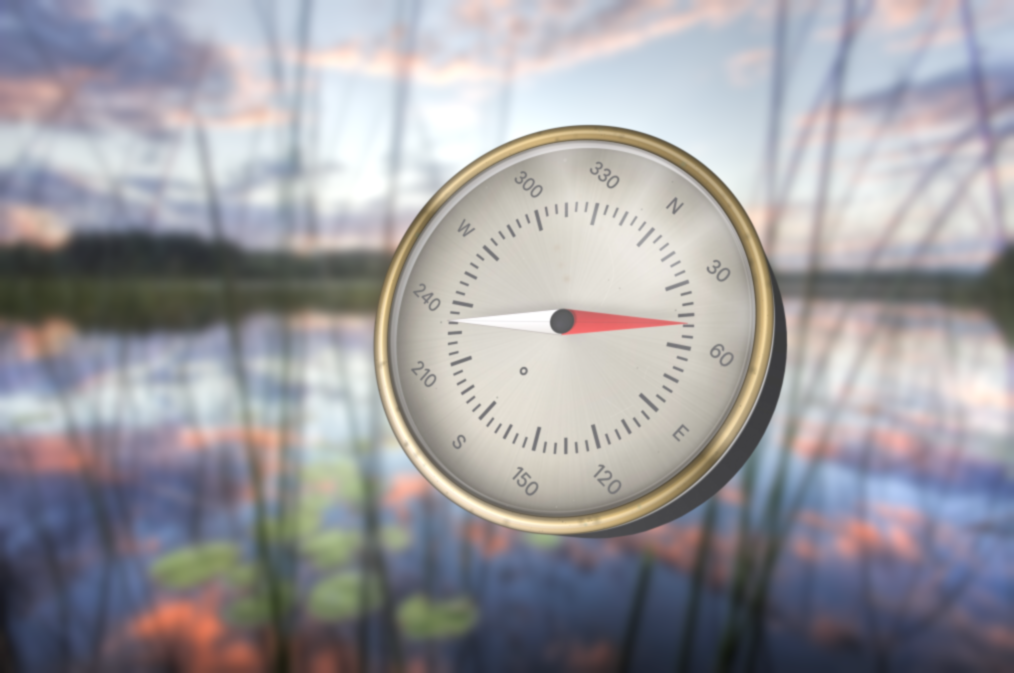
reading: 50,°
